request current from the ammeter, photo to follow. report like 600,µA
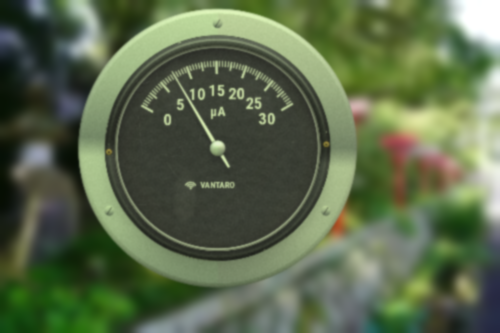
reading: 7.5,µA
